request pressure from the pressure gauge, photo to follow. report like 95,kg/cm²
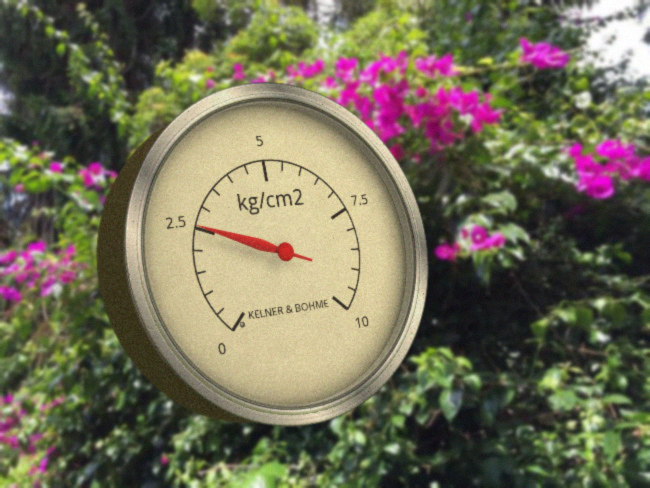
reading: 2.5,kg/cm²
